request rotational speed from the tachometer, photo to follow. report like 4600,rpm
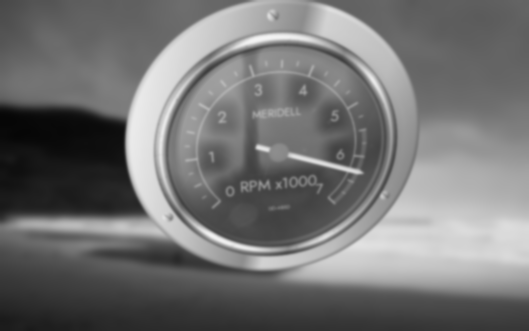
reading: 6250,rpm
